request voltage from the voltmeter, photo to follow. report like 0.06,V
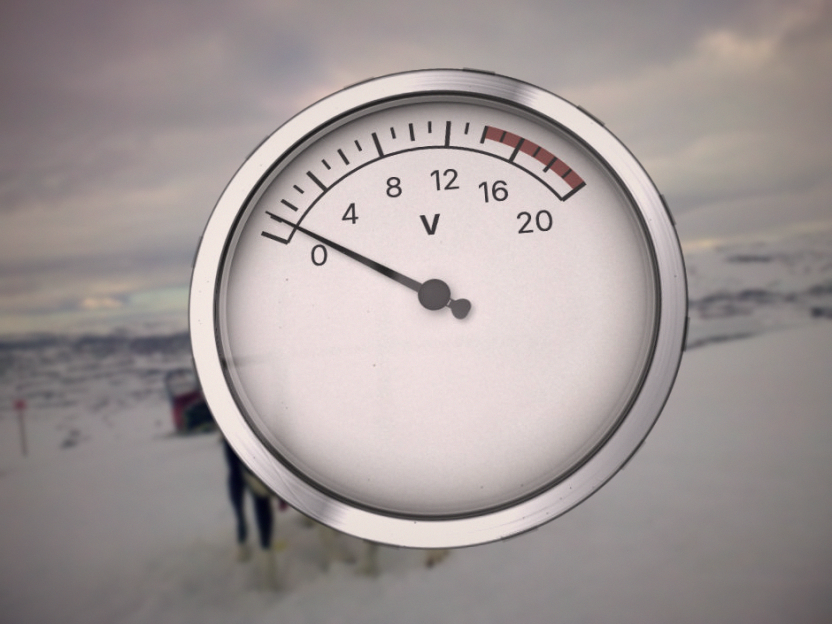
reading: 1,V
